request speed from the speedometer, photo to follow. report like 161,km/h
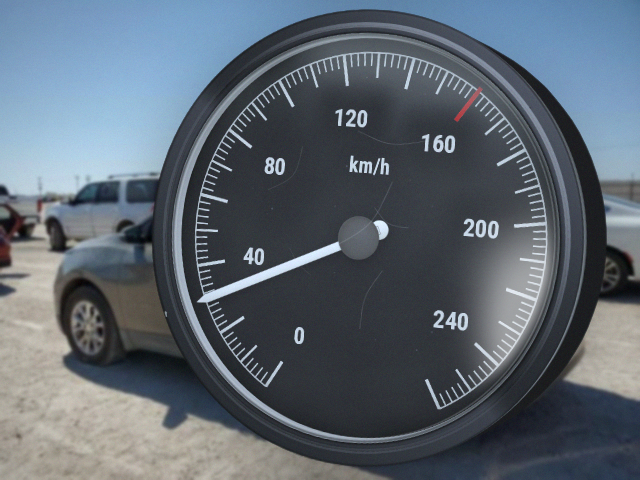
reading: 30,km/h
